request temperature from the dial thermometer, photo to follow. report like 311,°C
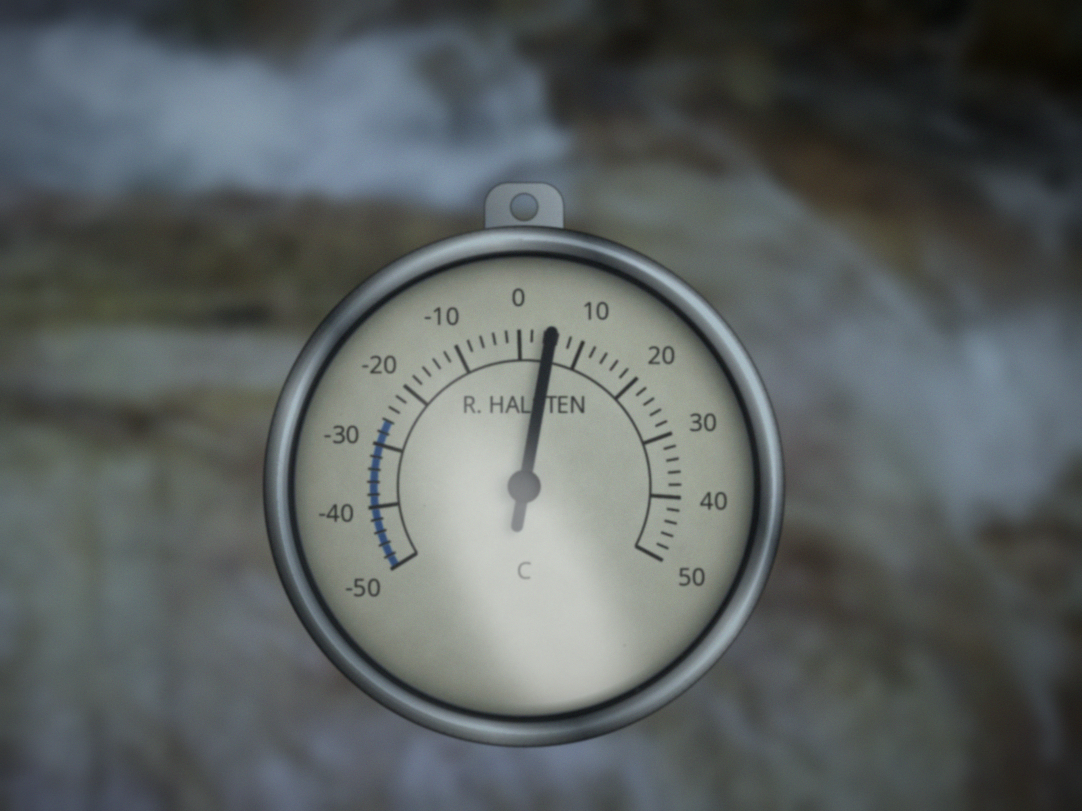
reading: 5,°C
